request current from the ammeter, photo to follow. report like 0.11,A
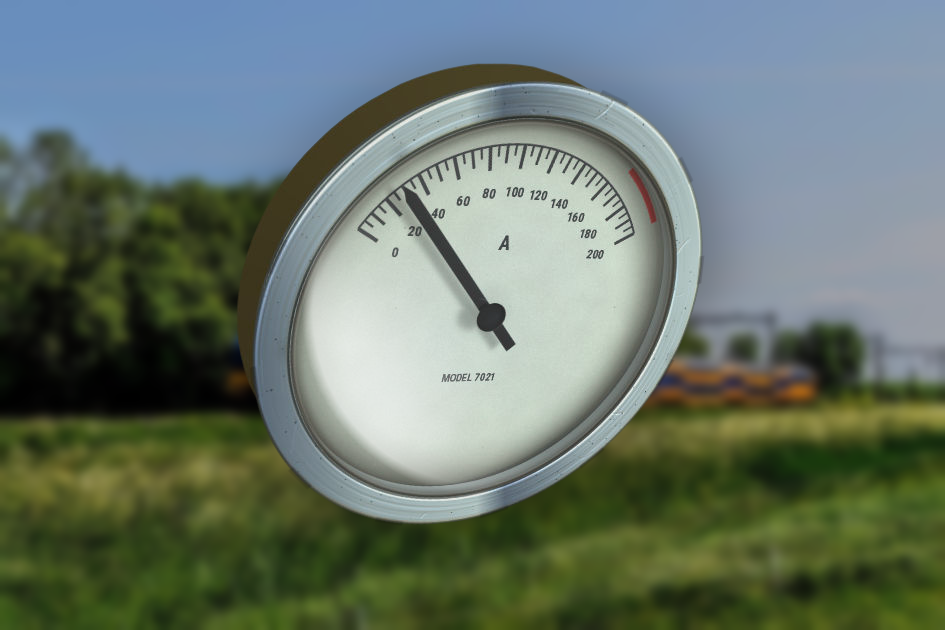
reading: 30,A
